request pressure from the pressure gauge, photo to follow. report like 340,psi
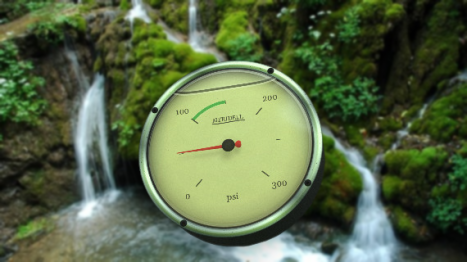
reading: 50,psi
